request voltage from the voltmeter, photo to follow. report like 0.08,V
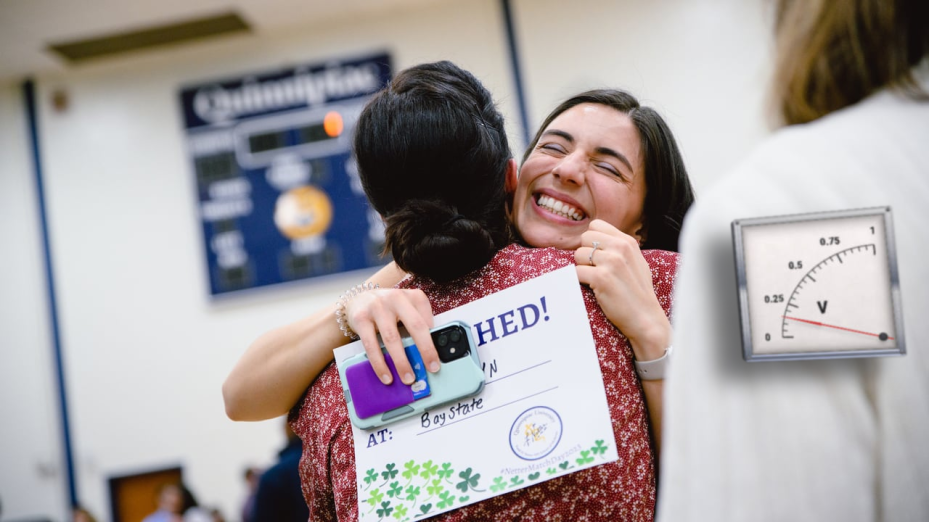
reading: 0.15,V
